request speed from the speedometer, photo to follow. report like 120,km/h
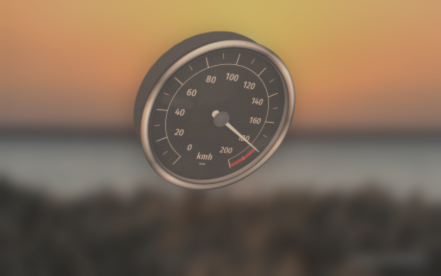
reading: 180,km/h
